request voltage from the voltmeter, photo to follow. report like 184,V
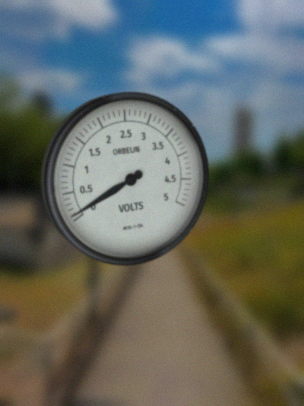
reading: 0.1,V
